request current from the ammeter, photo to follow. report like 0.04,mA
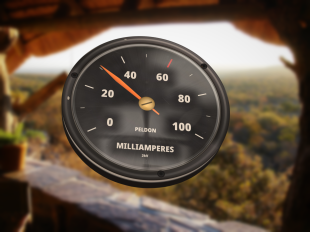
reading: 30,mA
